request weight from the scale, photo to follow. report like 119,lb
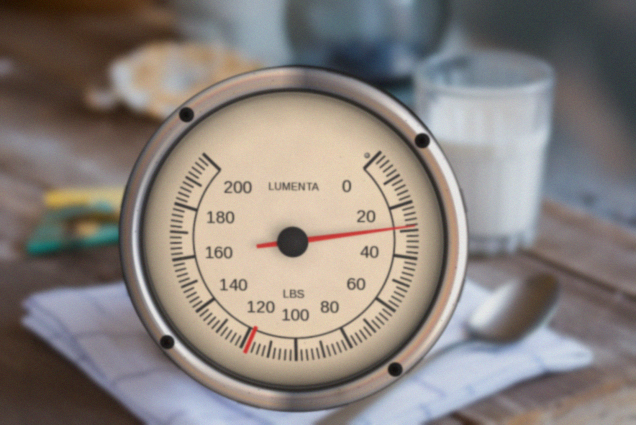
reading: 28,lb
